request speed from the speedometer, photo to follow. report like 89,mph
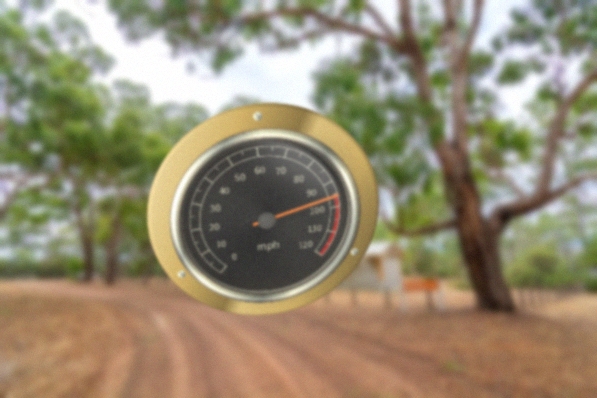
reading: 95,mph
